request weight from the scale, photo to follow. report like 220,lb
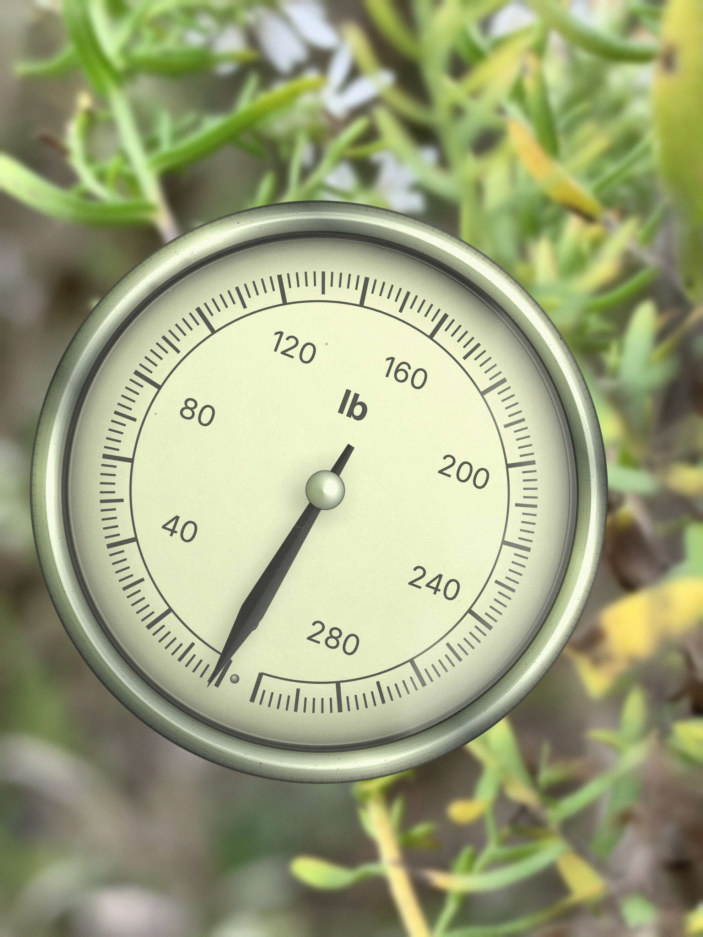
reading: 2,lb
